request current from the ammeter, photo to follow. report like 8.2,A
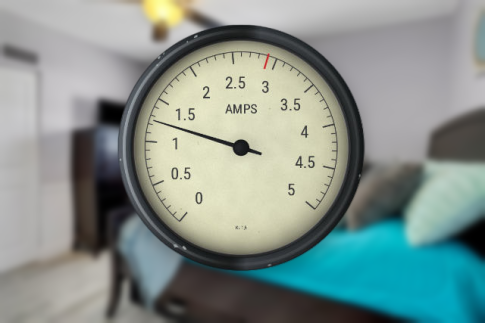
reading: 1.25,A
